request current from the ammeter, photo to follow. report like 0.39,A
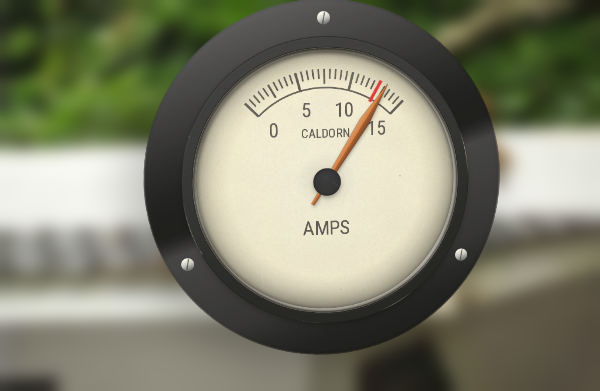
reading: 13,A
